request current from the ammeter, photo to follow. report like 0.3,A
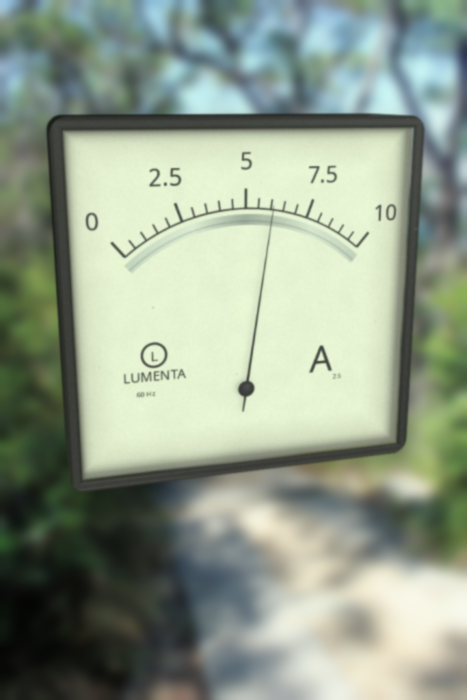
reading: 6,A
